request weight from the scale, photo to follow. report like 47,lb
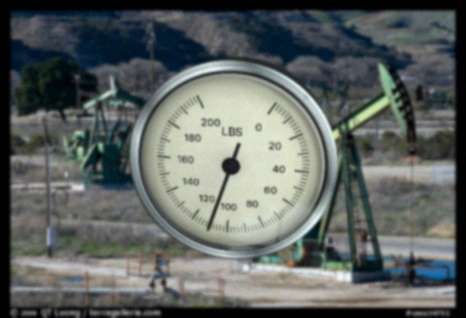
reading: 110,lb
